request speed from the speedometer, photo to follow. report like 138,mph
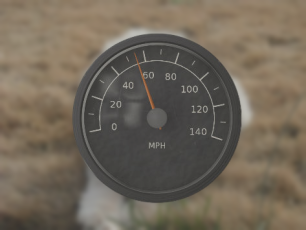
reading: 55,mph
